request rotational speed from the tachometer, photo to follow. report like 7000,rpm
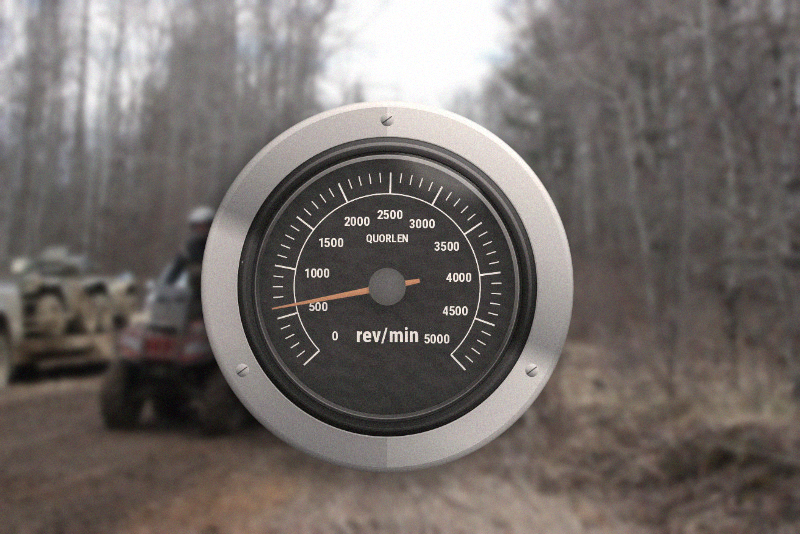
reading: 600,rpm
